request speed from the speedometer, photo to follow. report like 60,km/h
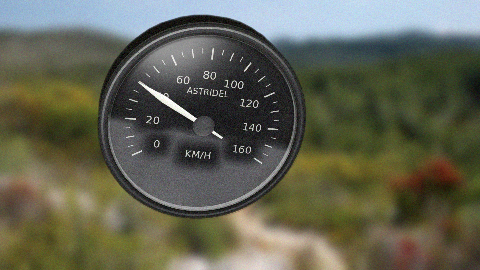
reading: 40,km/h
